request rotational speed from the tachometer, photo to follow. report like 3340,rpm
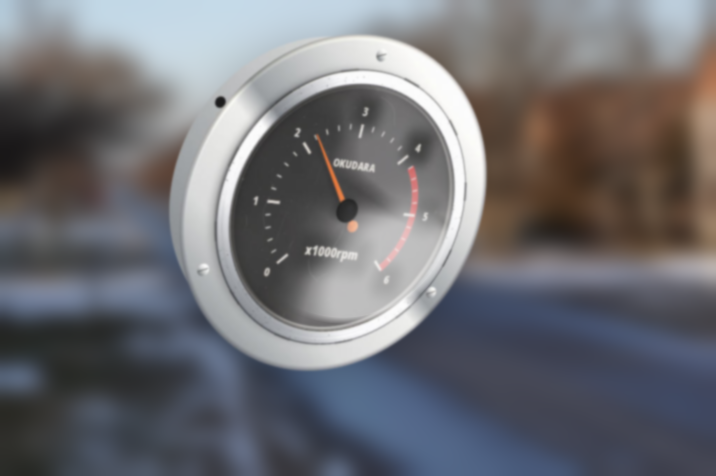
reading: 2200,rpm
